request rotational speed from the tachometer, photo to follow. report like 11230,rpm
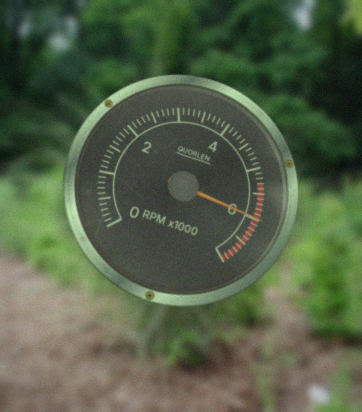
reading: 6000,rpm
